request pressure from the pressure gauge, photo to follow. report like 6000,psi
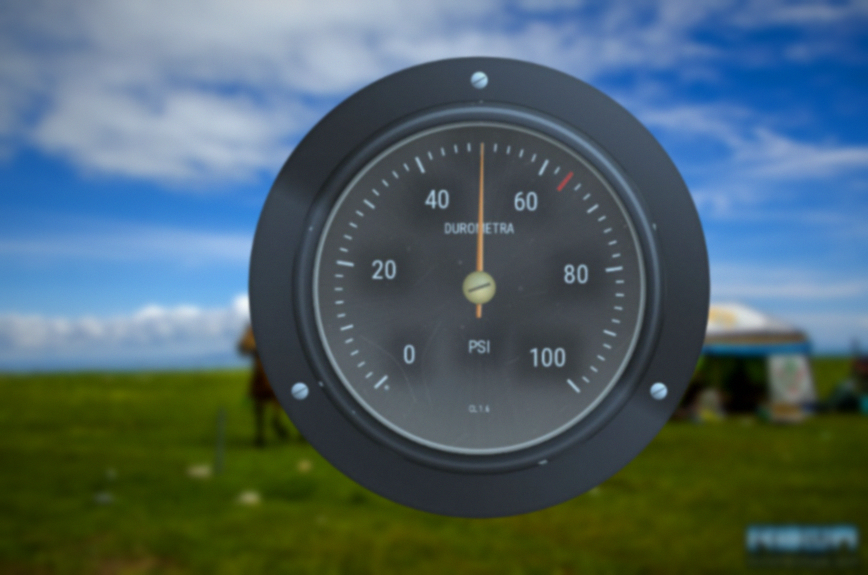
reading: 50,psi
